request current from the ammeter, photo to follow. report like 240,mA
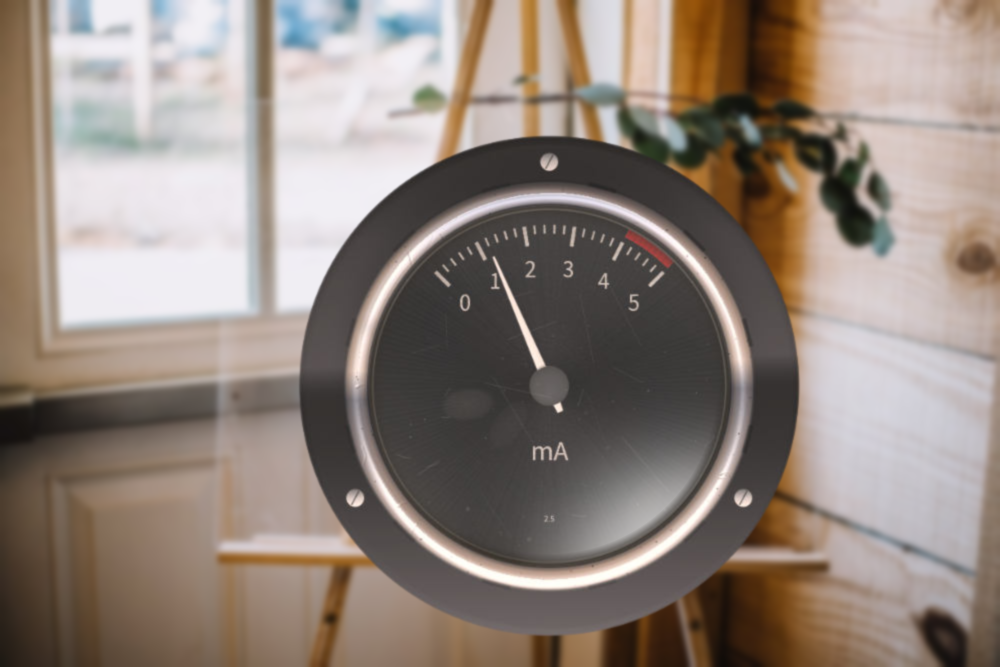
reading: 1.2,mA
